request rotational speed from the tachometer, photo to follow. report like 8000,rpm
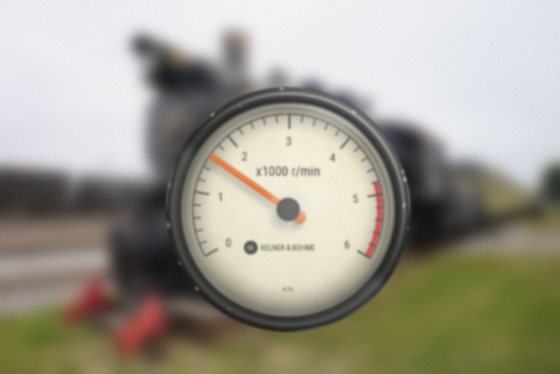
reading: 1600,rpm
